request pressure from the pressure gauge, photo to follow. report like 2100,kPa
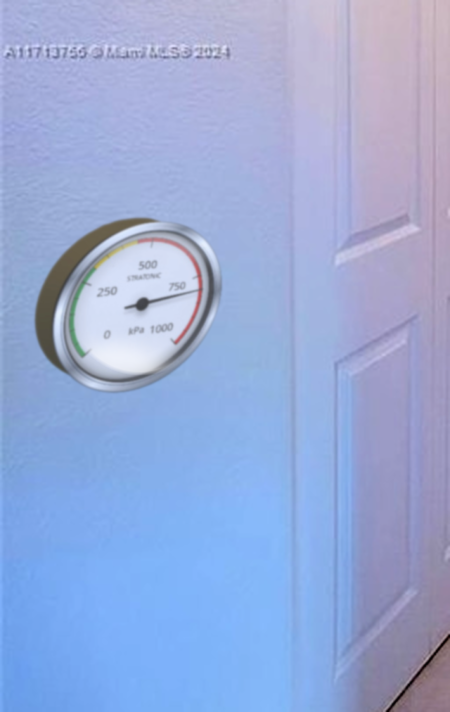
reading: 800,kPa
